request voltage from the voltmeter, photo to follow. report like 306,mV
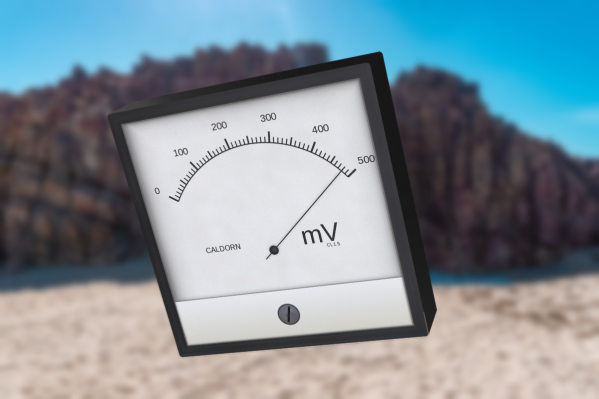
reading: 480,mV
